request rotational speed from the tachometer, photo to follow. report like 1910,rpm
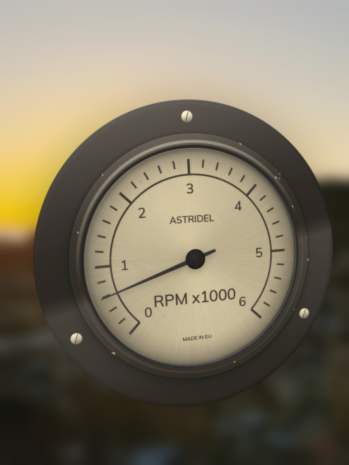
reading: 600,rpm
